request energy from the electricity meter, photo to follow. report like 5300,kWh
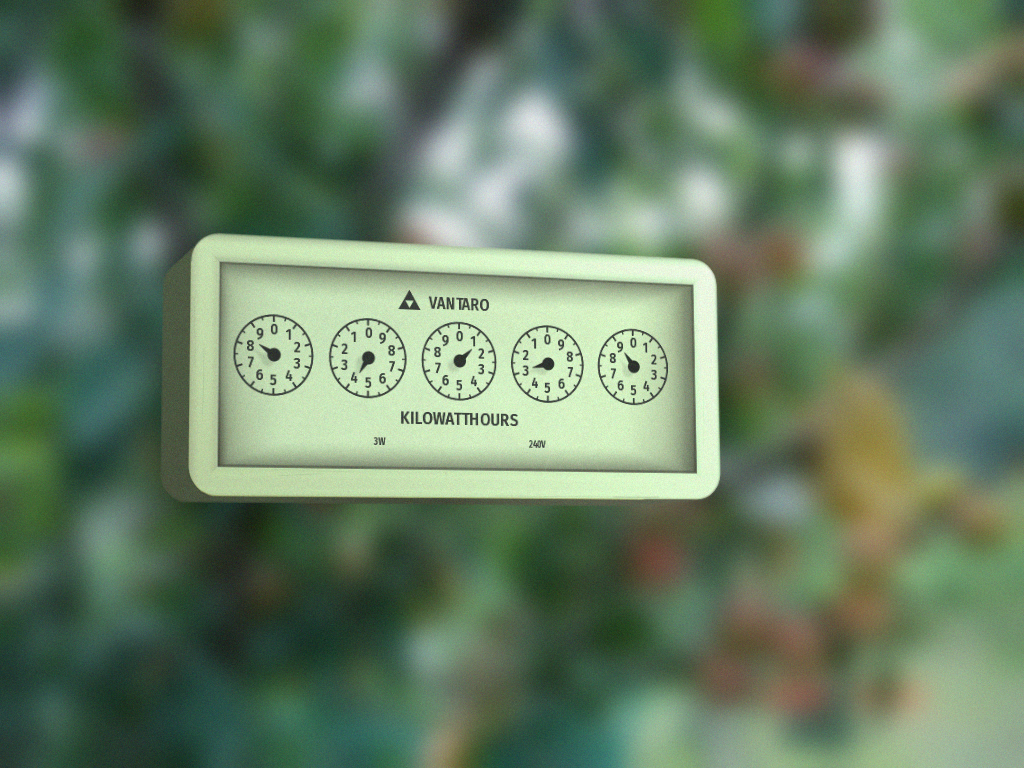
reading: 84129,kWh
